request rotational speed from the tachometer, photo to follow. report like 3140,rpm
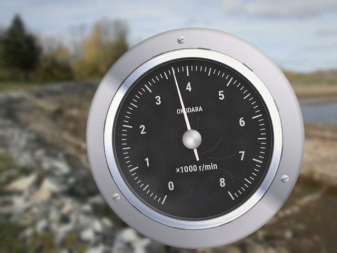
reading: 3700,rpm
